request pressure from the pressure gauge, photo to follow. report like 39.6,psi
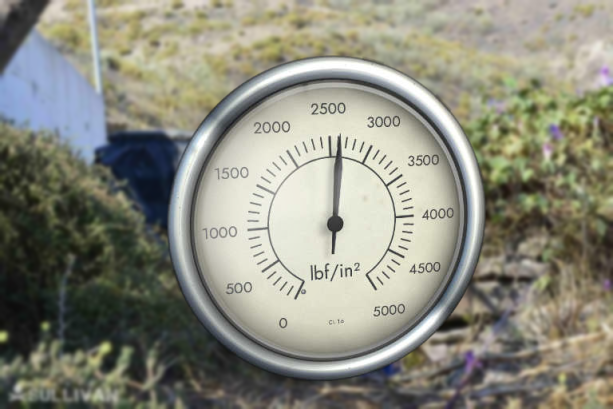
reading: 2600,psi
